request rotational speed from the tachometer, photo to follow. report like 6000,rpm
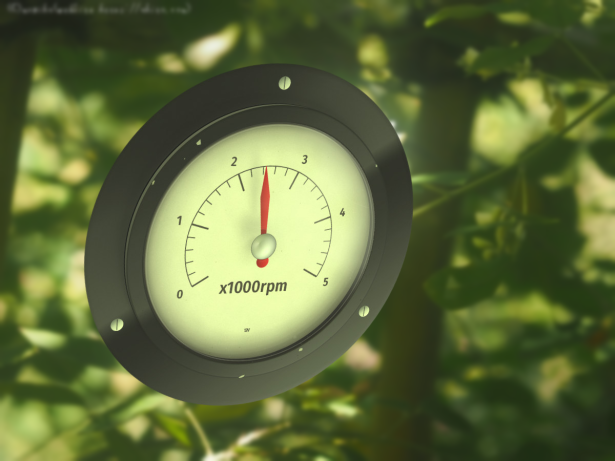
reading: 2400,rpm
